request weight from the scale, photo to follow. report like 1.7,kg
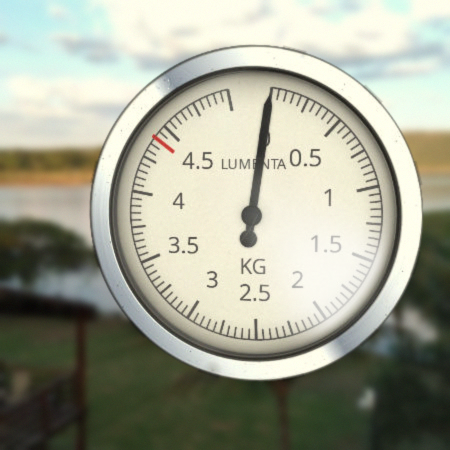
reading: 0,kg
